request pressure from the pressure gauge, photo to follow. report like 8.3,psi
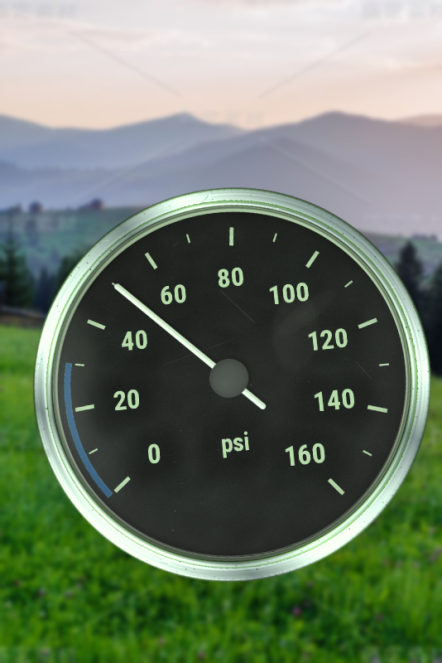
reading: 50,psi
